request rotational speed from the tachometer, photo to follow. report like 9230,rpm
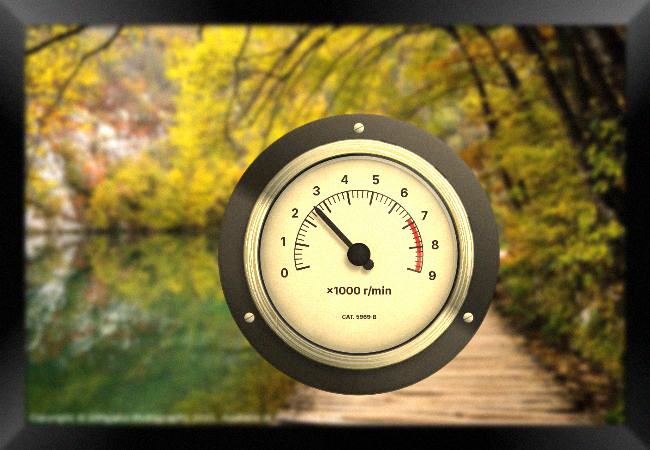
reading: 2600,rpm
